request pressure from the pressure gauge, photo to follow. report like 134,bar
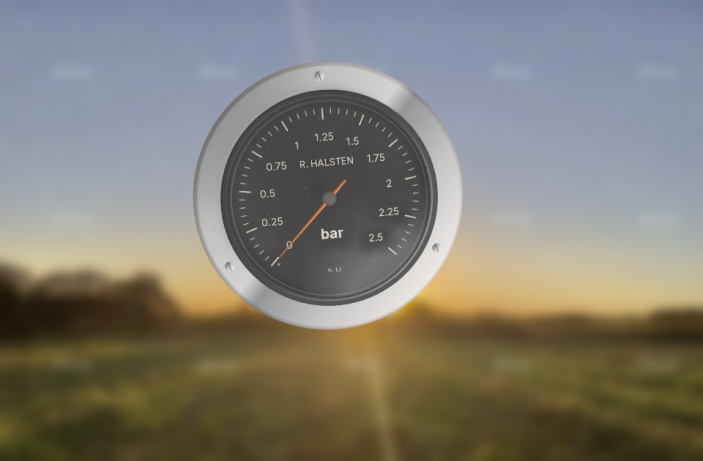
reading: 0,bar
